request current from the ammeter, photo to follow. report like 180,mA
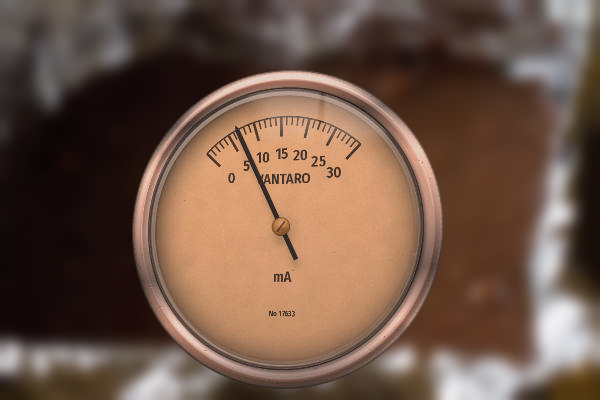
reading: 7,mA
